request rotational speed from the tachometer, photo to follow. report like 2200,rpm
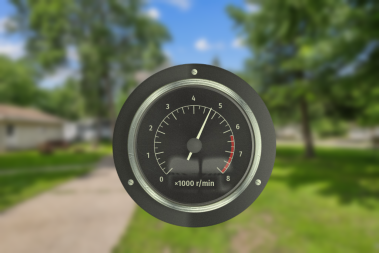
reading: 4750,rpm
